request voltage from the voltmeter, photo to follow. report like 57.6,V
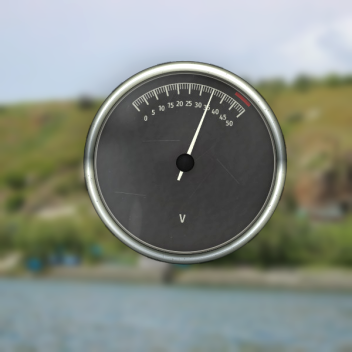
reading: 35,V
